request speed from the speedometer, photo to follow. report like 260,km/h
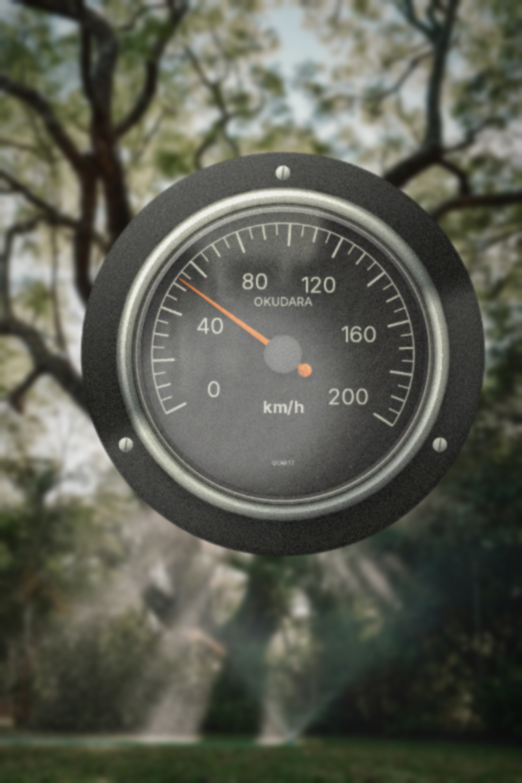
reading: 52.5,km/h
